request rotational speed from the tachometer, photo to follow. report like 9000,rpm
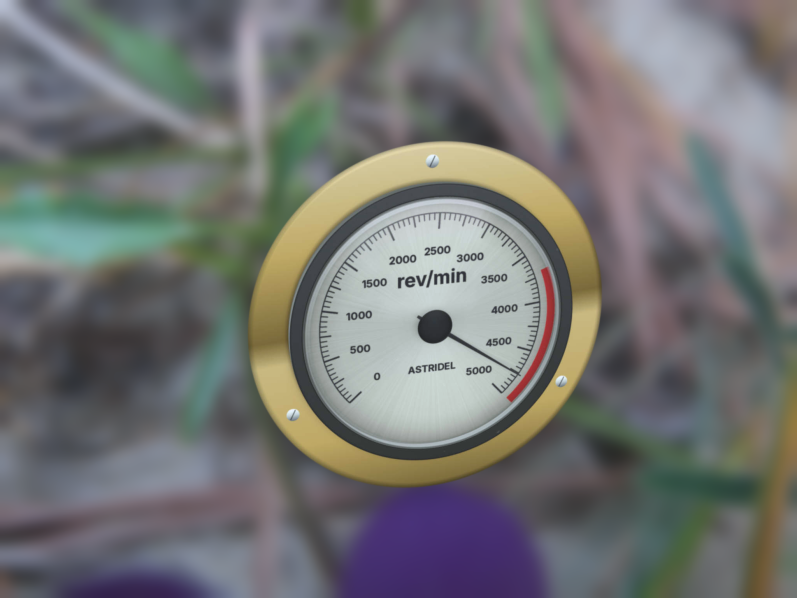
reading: 4750,rpm
